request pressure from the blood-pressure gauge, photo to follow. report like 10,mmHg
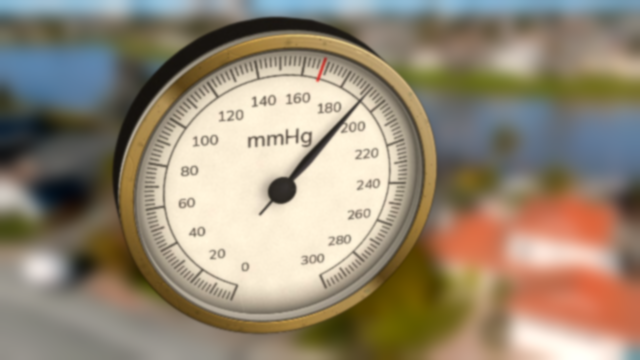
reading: 190,mmHg
